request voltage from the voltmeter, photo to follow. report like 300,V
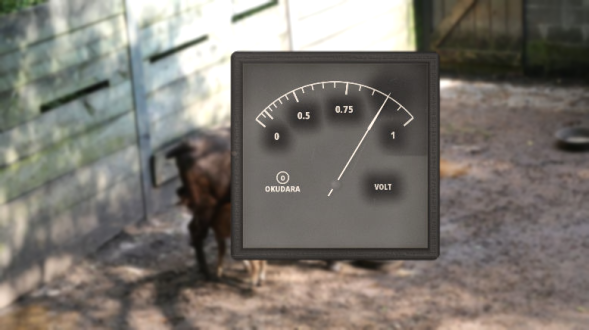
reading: 0.9,V
